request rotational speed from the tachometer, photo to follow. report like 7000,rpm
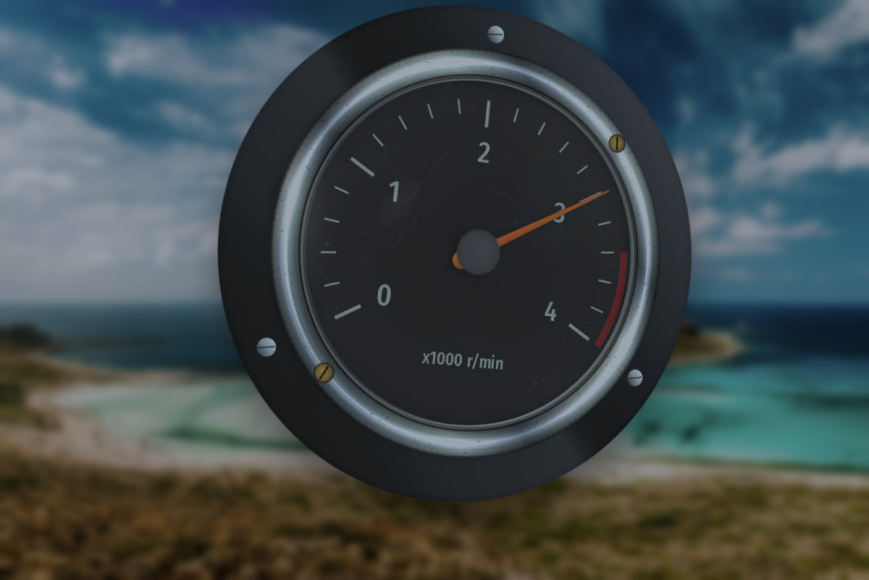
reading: 3000,rpm
